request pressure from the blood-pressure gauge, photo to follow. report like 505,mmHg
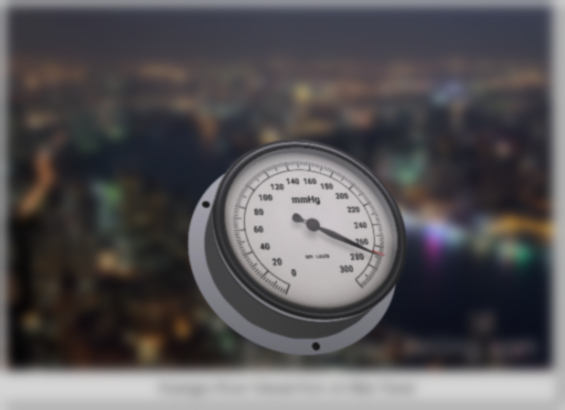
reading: 270,mmHg
